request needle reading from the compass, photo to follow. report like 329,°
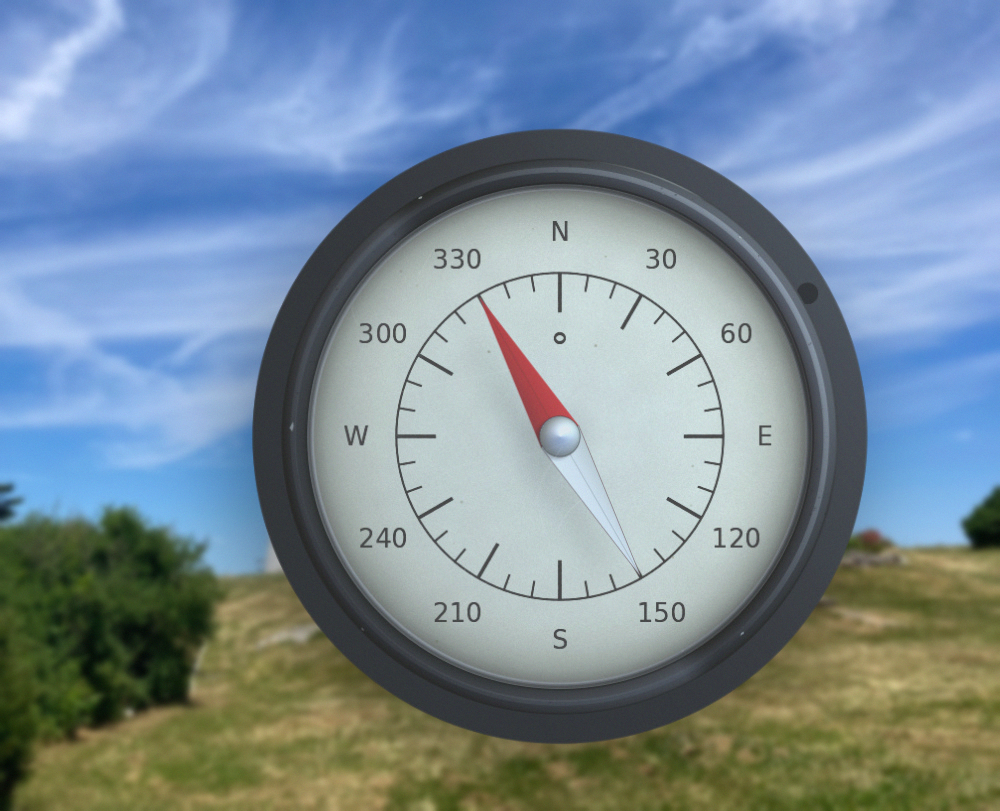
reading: 330,°
